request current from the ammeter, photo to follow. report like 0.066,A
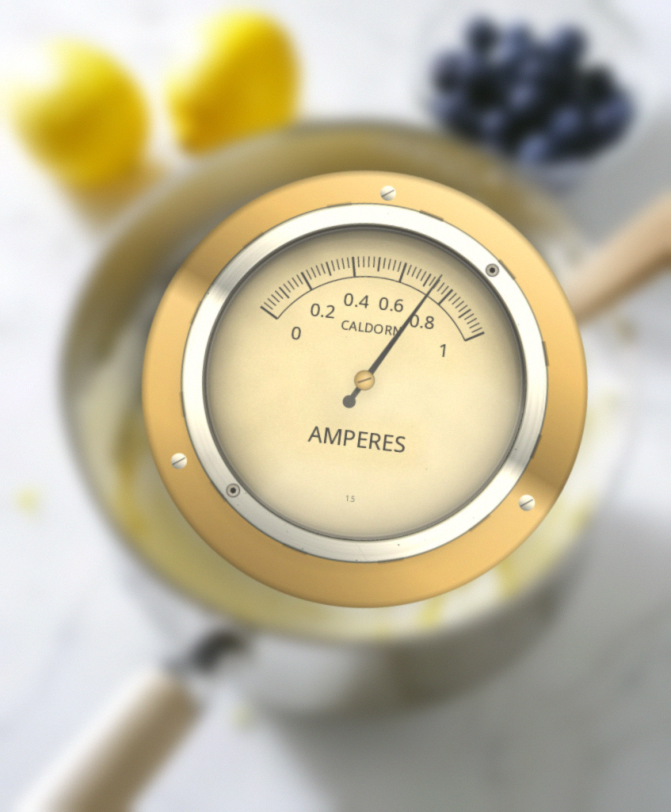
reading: 0.74,A
